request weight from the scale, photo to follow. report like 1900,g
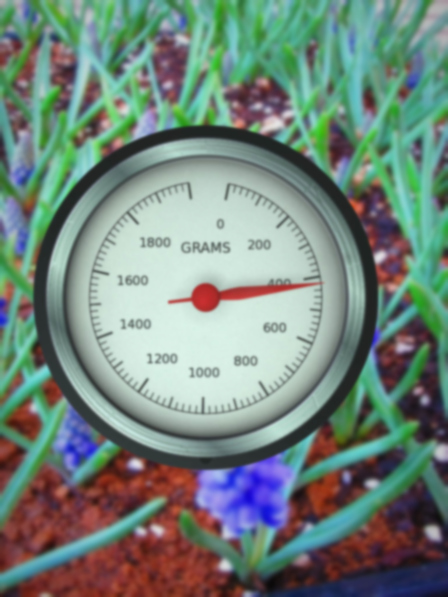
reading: 420,g
